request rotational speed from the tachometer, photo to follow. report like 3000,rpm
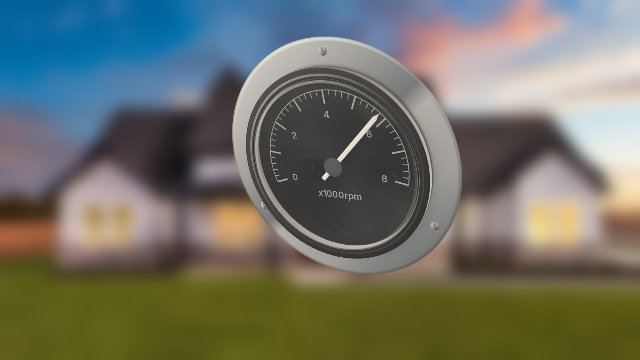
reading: 5800,rpm
